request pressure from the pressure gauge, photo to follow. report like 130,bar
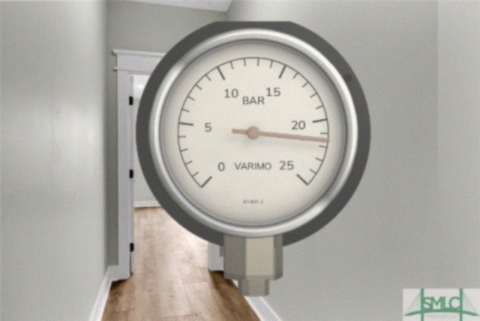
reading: 21.5,bar
